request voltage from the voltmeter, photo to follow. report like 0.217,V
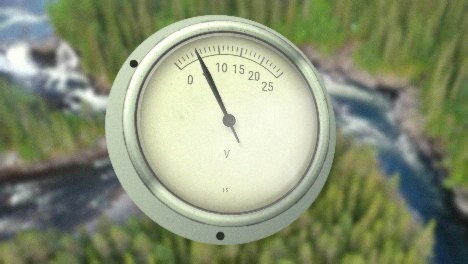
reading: 5,V
